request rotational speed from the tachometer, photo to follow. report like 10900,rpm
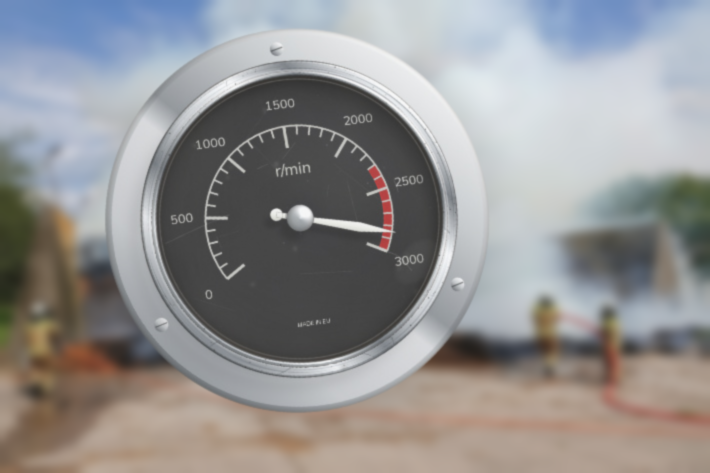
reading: 2850,rpm
